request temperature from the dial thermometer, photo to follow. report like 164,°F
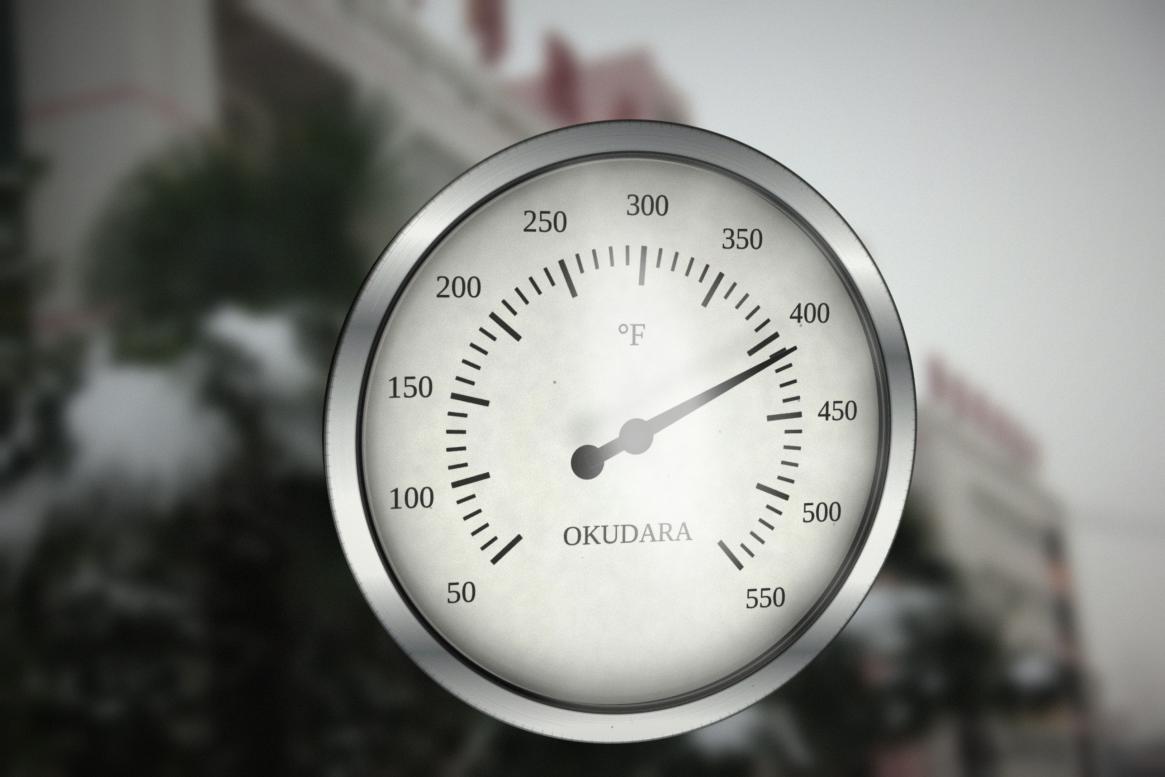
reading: 410,°F
